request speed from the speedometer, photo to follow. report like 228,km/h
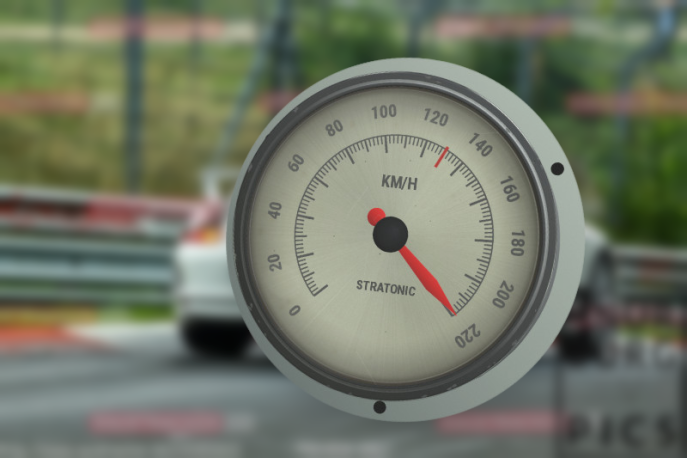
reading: 218,km/h
